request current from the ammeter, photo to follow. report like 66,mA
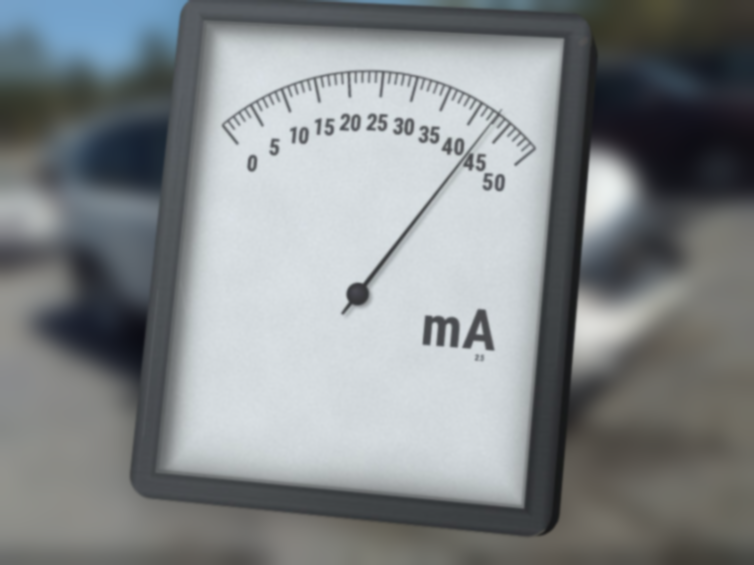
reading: 43,mA
